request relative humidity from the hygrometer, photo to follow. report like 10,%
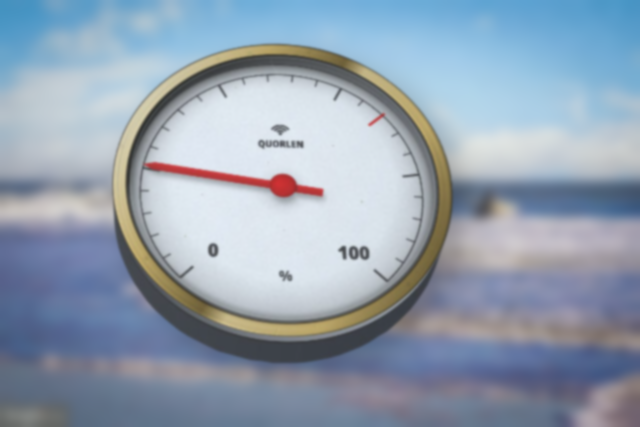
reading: 20,%
